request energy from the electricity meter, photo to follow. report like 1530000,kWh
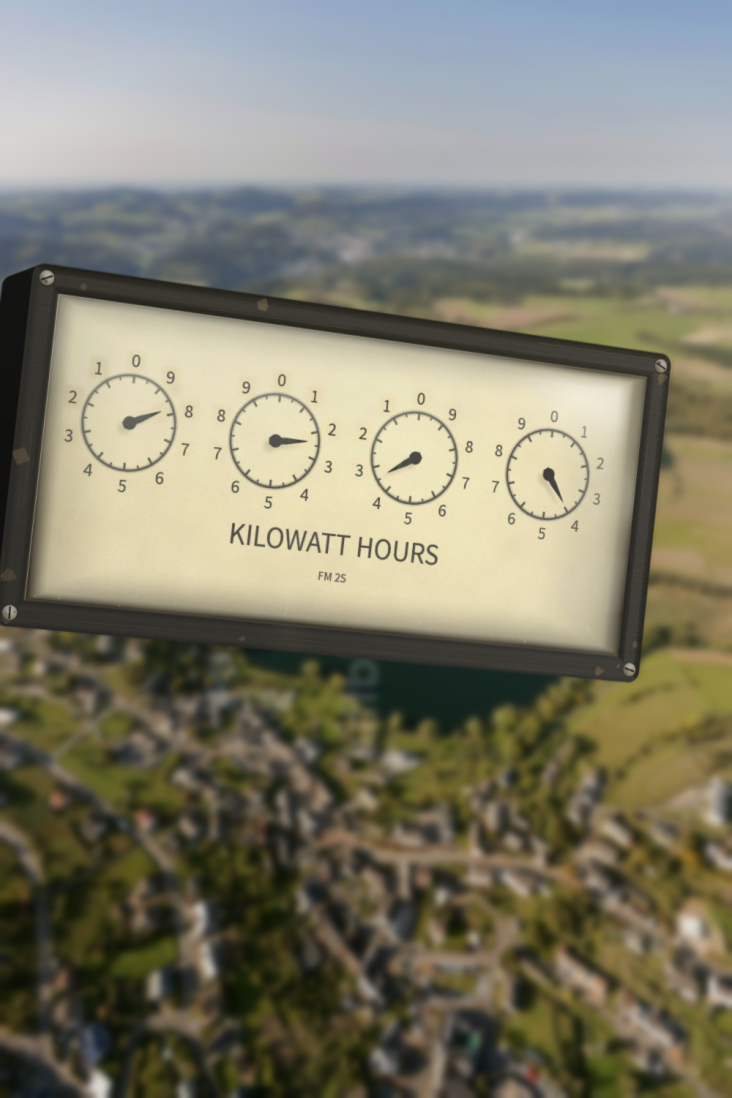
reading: 8234,kWh
